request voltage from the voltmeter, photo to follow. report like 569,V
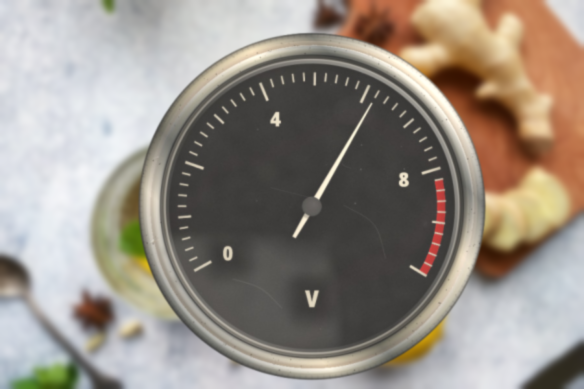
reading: 6.2,V
